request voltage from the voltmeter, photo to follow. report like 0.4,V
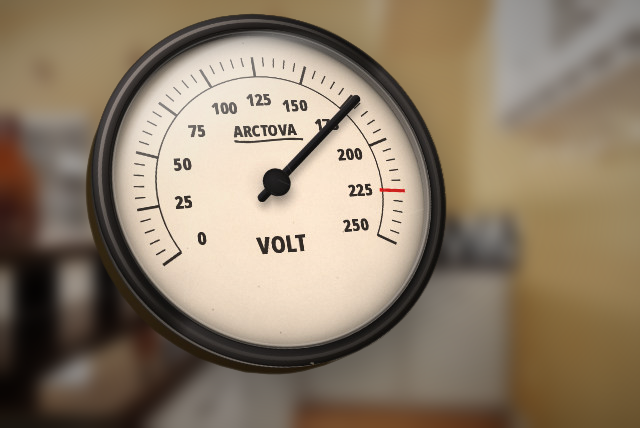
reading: 177.5,V
